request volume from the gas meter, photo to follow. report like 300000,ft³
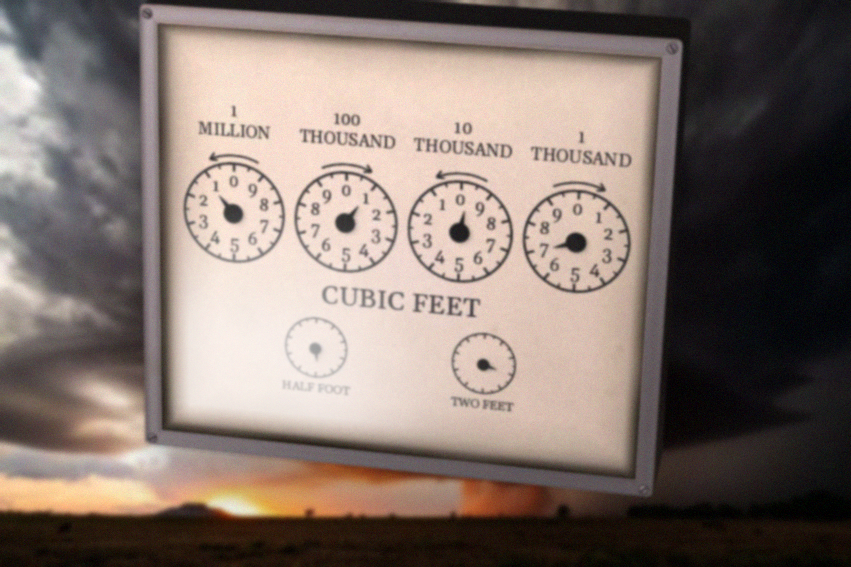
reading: 109700,ft³
